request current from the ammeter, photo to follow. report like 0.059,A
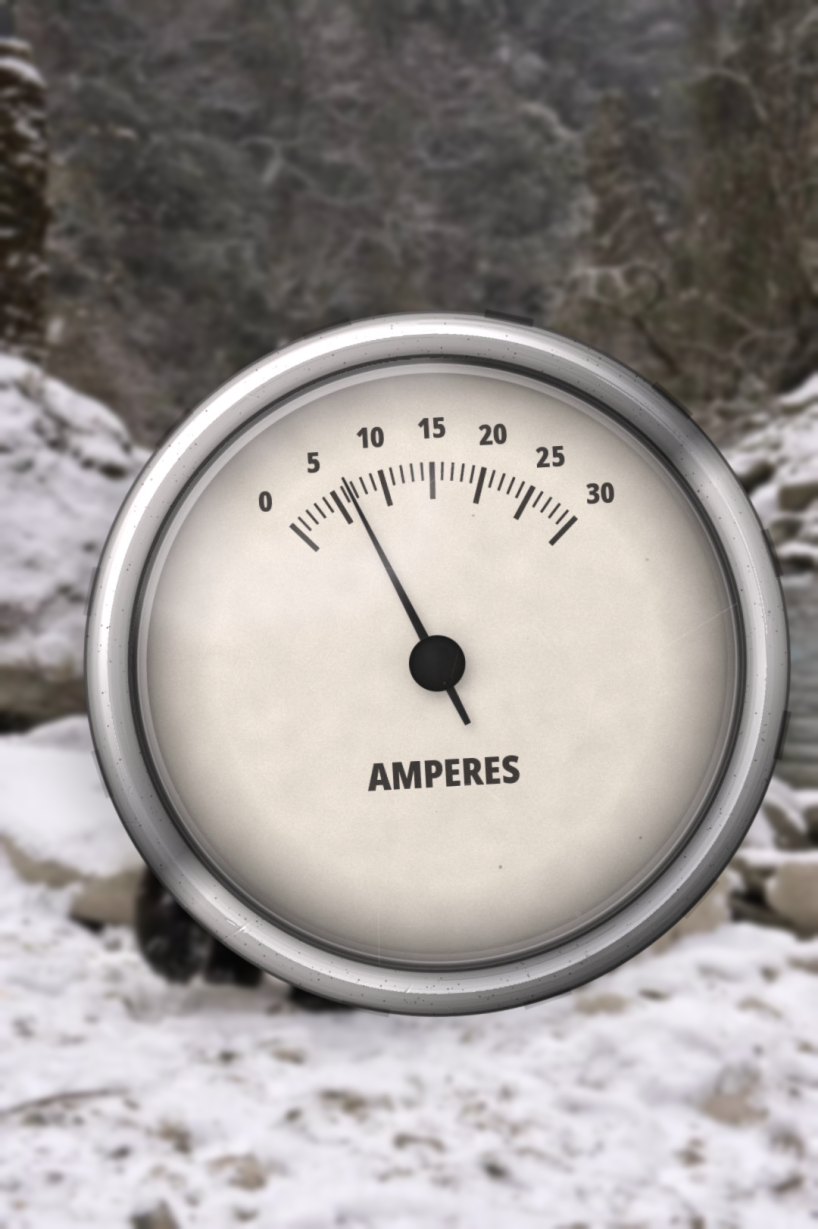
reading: 6.5,A
